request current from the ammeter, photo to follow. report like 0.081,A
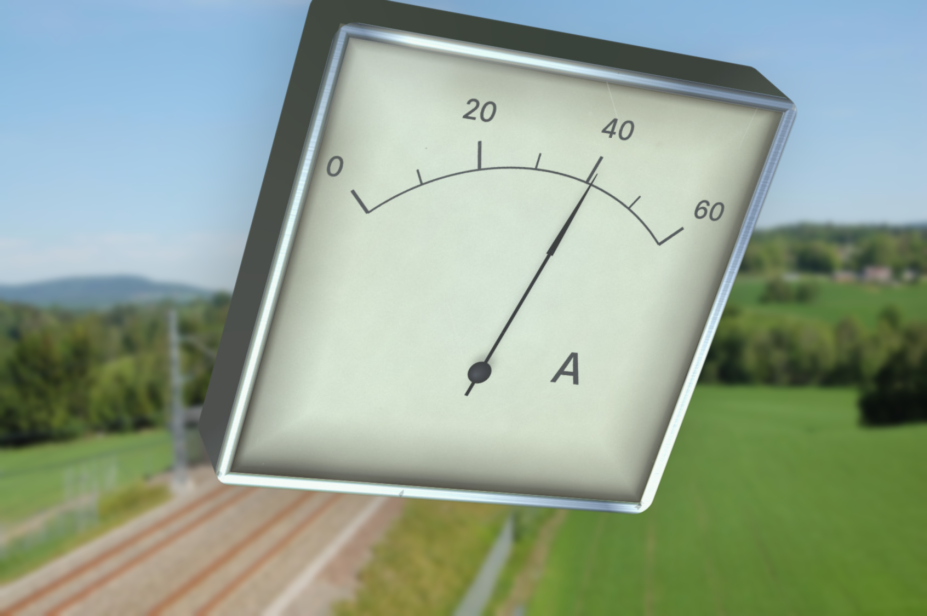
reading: 40,A
